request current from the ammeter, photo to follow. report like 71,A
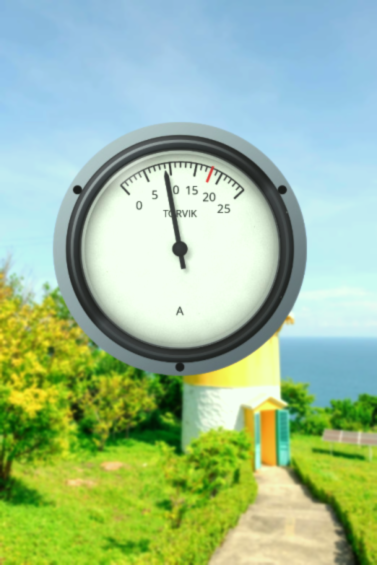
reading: 9,A
